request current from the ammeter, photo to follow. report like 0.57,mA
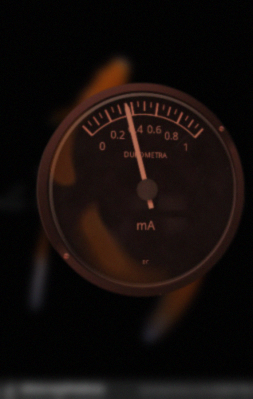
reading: 0.35,mA
